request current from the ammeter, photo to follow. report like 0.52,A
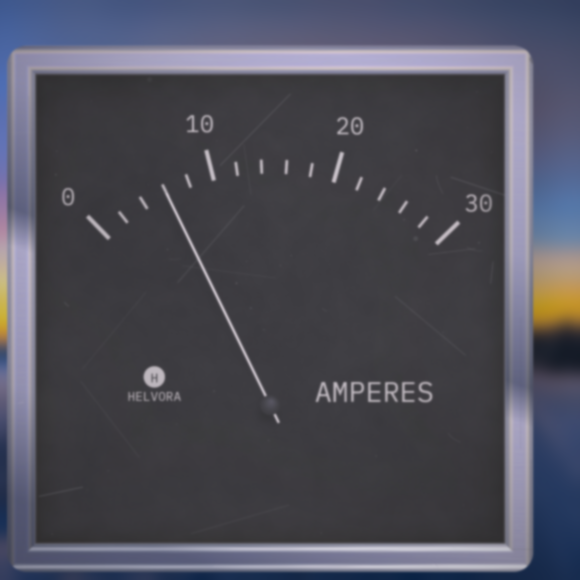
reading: 6,A
